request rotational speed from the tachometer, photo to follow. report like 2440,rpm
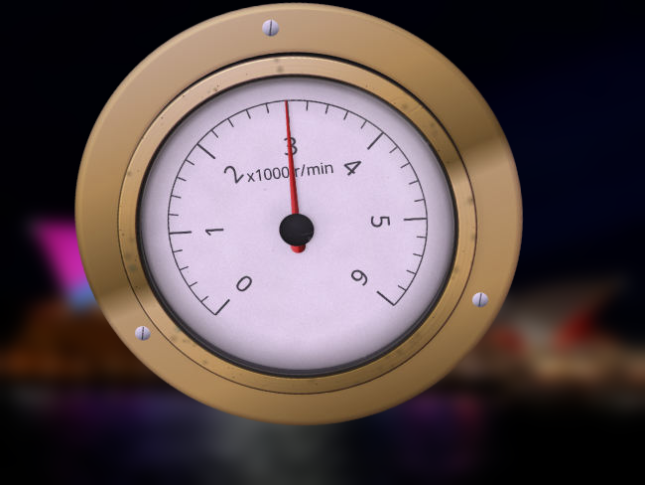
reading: 3000,rpm
